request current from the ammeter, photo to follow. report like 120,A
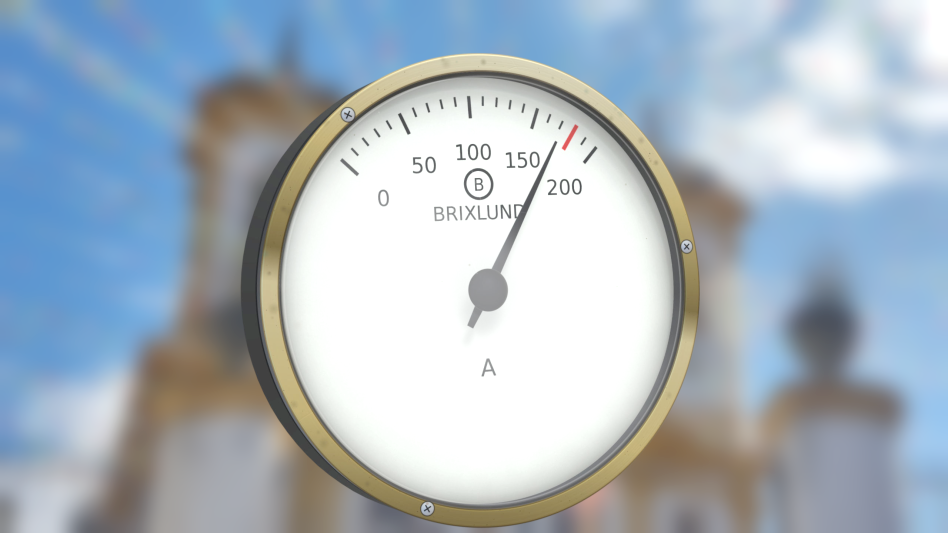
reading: 170,A
